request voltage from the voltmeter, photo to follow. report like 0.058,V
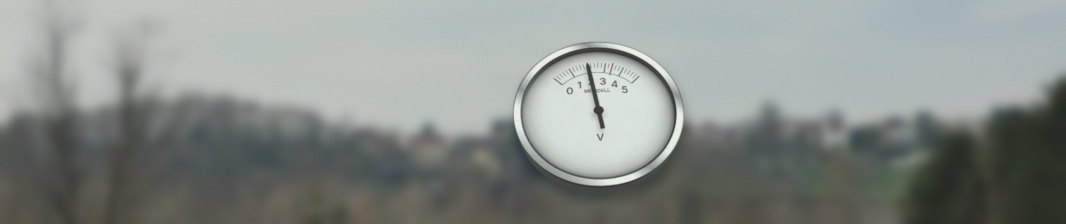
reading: 2,V
